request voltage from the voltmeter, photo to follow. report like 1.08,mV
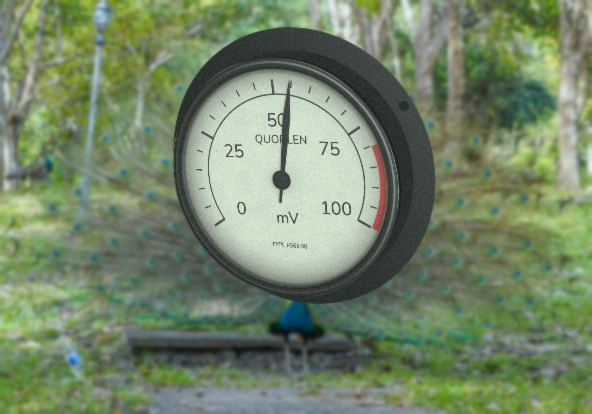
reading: 55,mV
